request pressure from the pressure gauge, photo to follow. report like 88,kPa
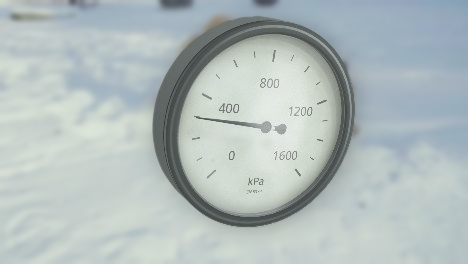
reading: 300,kPa
